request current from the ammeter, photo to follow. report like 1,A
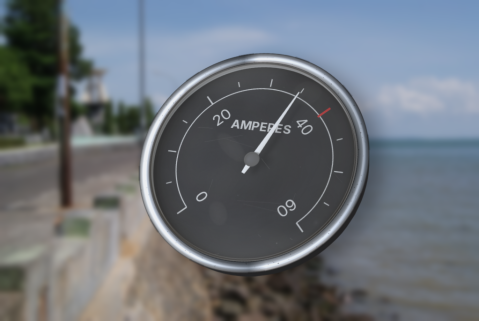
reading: 35,A
